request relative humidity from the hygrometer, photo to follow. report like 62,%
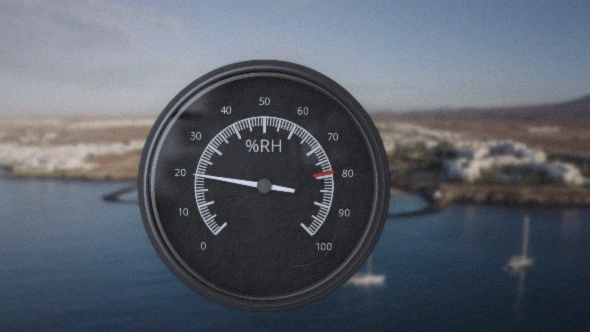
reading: 20,%
